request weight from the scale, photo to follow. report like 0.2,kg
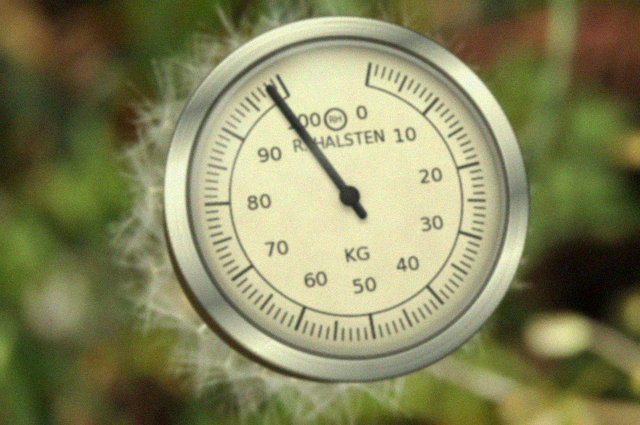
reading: 98,kg
